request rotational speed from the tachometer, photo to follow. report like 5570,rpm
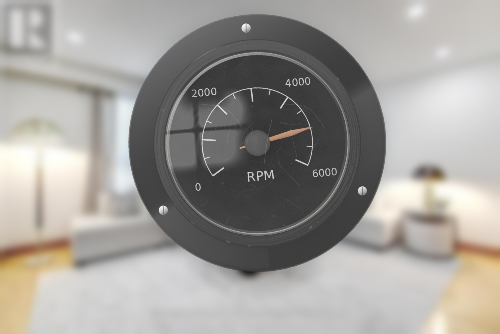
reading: 5000,rpm
